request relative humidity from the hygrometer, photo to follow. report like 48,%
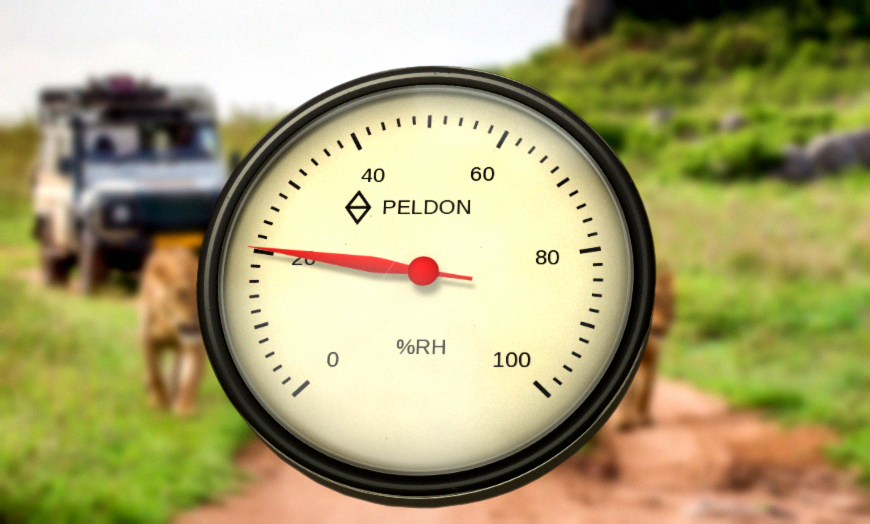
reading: 20,%
